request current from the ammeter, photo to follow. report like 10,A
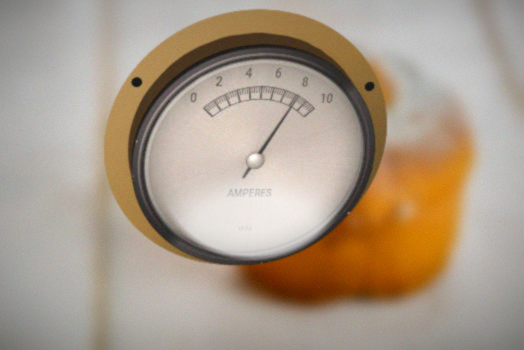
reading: 8,A
